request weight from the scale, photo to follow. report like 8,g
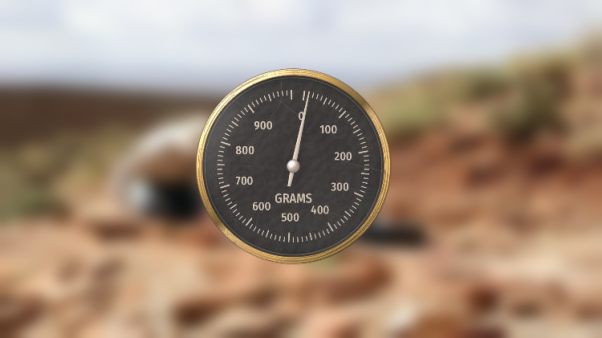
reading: 10,g
